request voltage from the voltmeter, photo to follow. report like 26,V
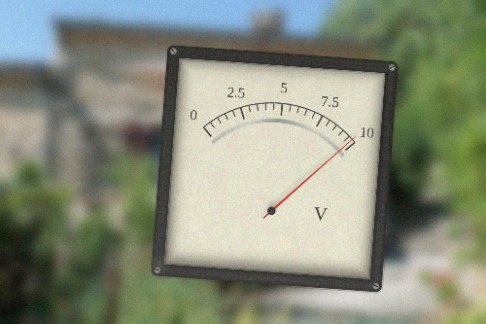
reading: 9.75,V
